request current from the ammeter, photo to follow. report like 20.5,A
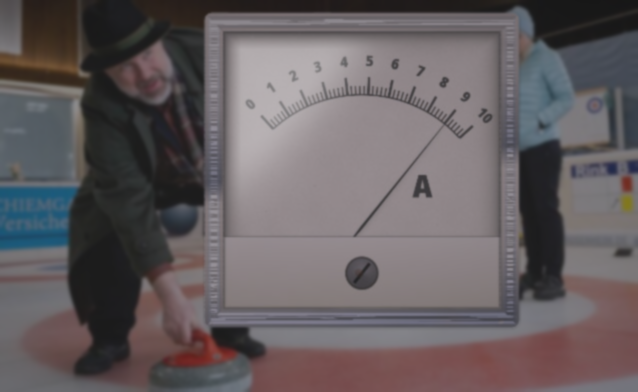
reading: 9,A
